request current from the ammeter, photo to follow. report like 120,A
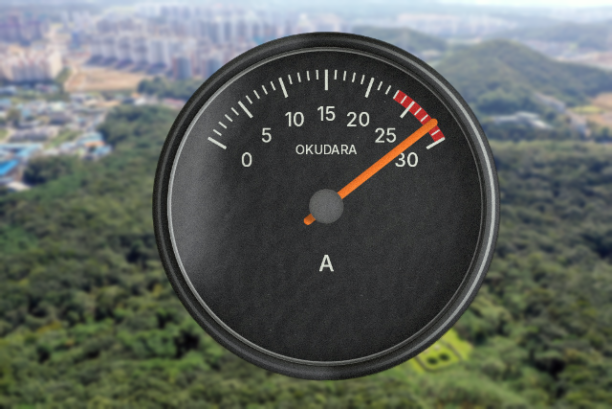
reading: 28,A
